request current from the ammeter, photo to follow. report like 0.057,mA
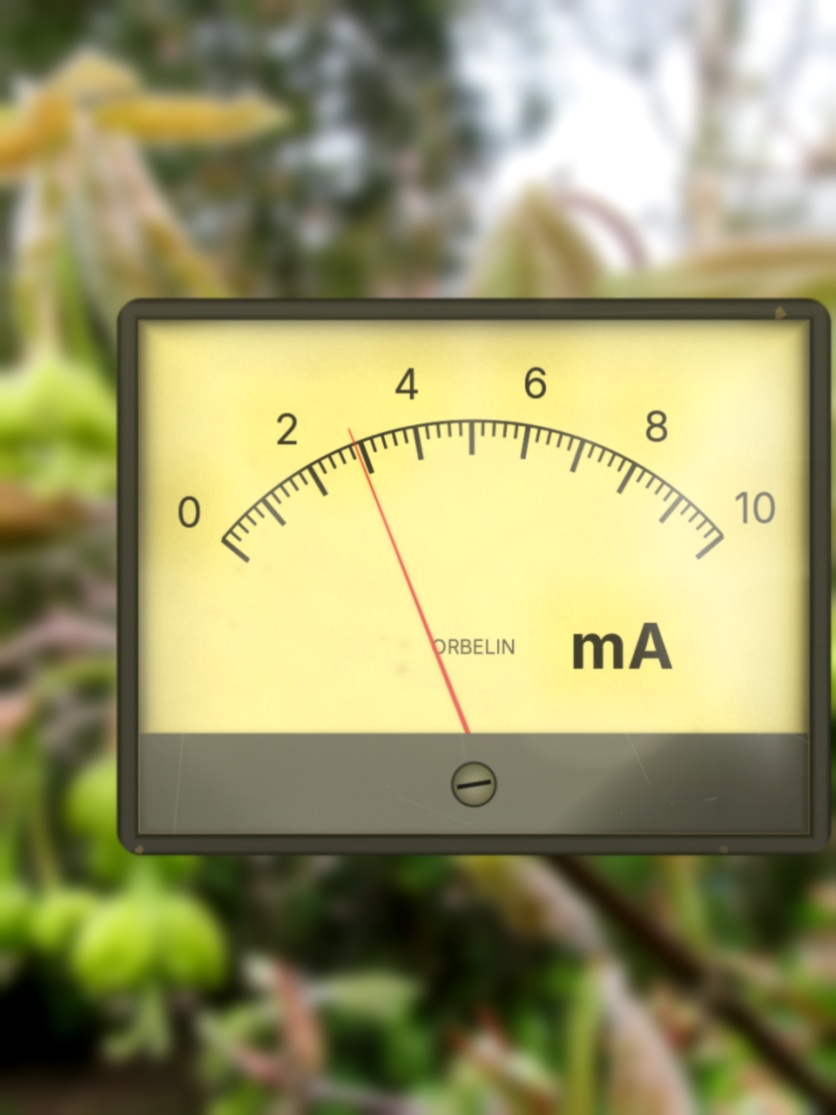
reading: 2.9,mA
